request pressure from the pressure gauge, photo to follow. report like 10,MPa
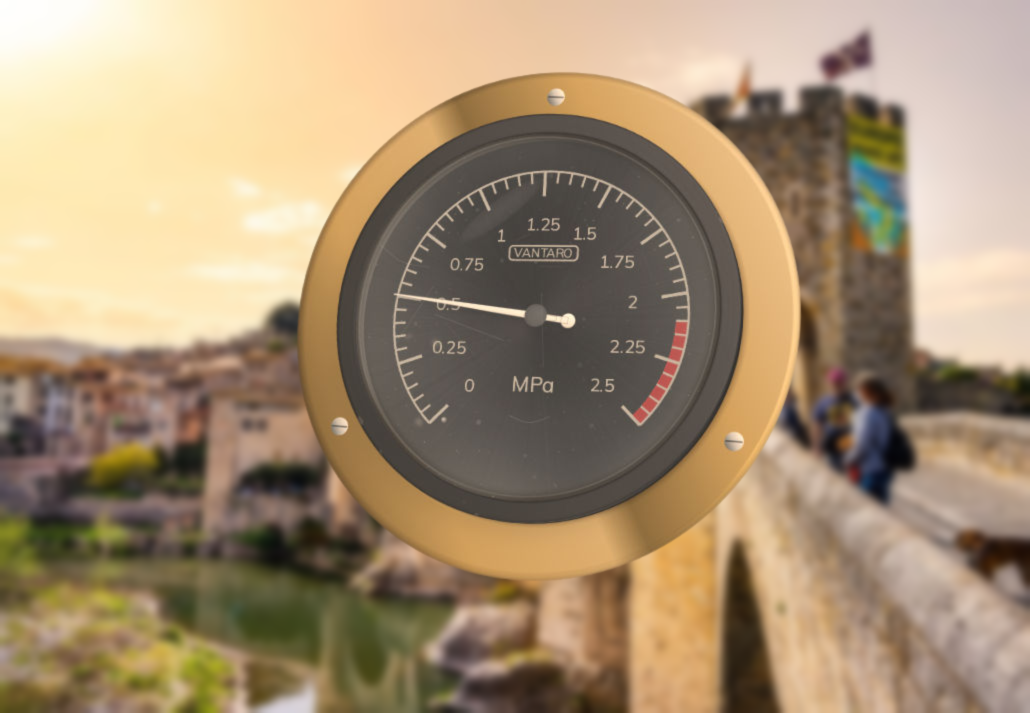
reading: 0.5,MPa
